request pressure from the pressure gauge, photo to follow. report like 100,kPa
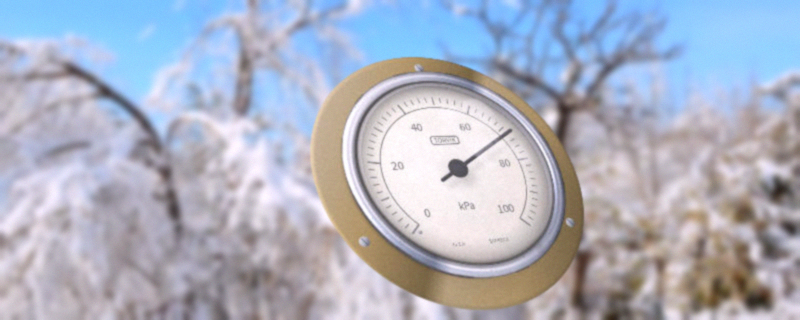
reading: 72,kPa
